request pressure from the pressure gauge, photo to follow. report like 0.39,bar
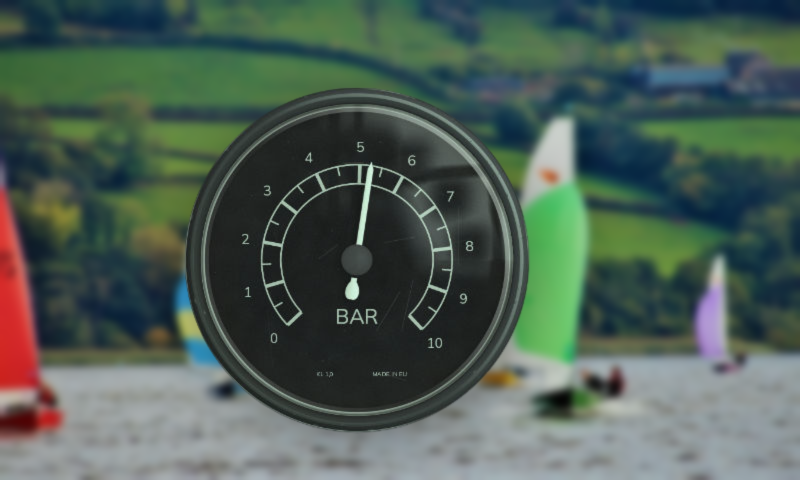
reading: 5.25,bar
